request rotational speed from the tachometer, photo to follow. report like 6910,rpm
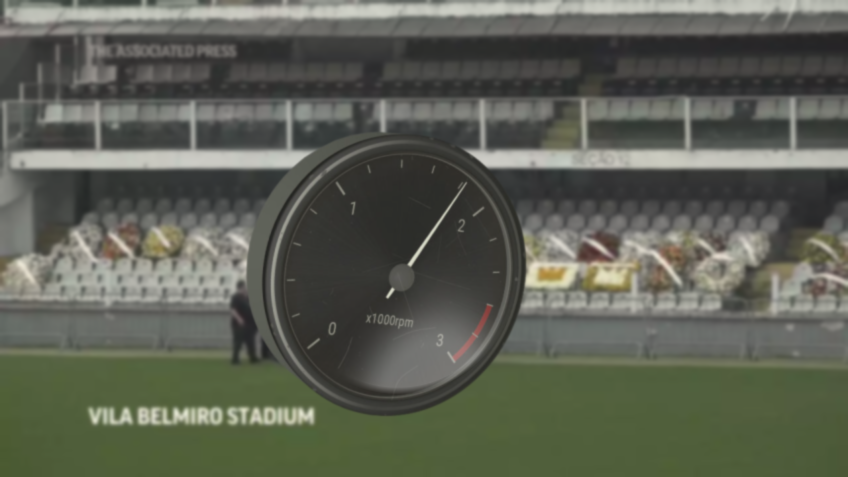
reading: 1800,rpm
